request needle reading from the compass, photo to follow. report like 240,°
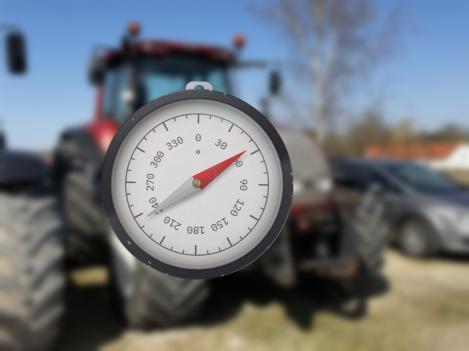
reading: 55,°
